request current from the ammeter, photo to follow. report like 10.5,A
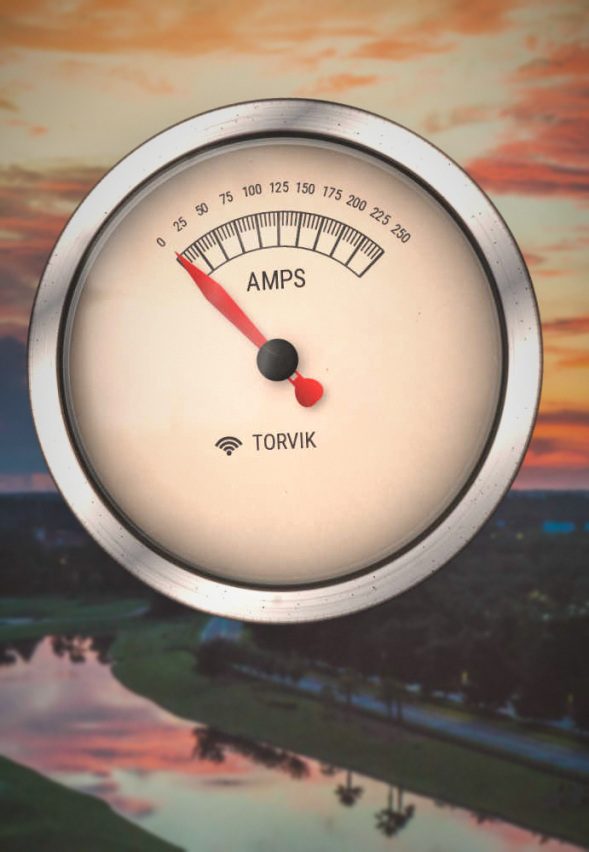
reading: 5,A
